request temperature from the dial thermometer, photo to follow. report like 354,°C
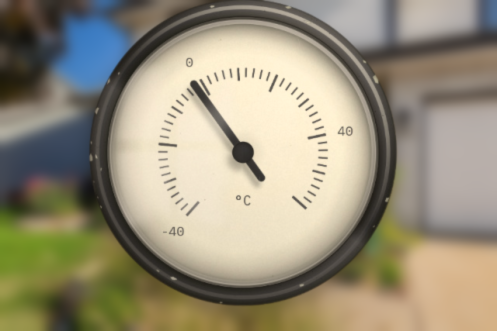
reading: -2,°C
